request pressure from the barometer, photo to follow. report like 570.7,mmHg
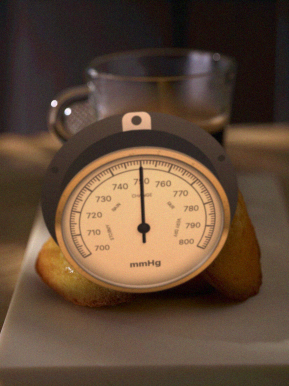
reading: 750,mmHg
